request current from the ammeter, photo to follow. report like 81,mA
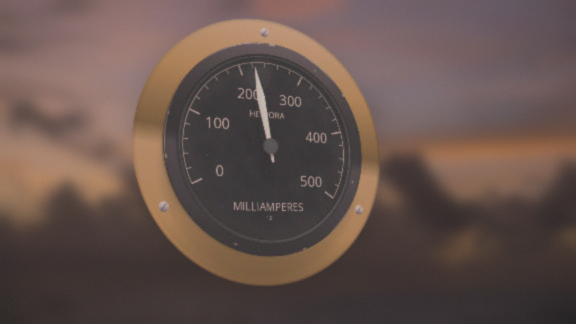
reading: 220,mA
